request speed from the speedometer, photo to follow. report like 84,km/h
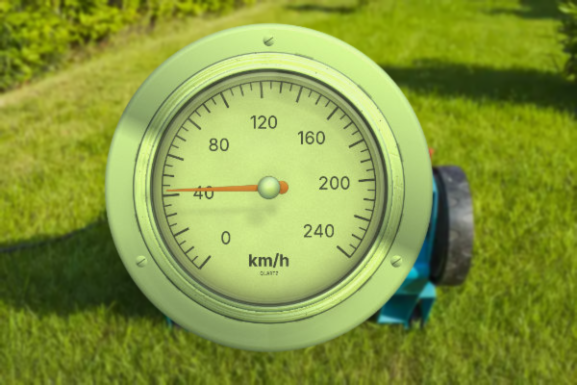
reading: 42.5,km/h
